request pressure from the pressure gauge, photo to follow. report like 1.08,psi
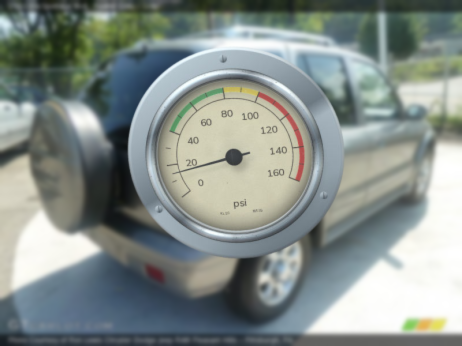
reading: 15,psi
